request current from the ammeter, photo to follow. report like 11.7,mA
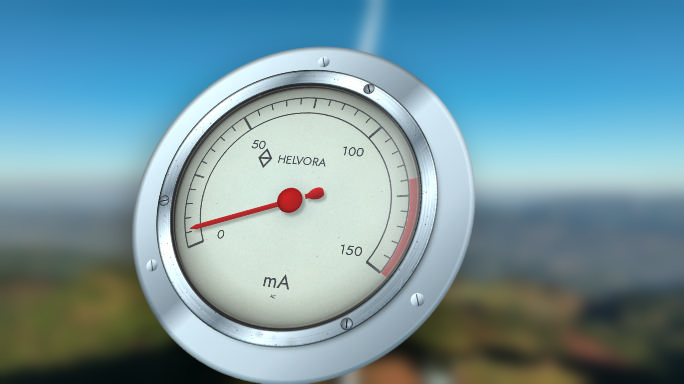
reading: 5,mA
